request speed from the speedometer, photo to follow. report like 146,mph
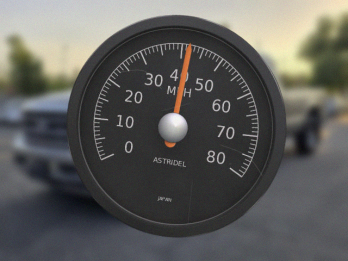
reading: 42,mph
